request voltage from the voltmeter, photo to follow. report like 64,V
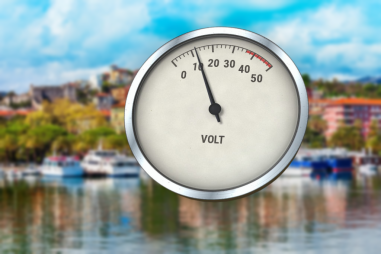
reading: 12,V
